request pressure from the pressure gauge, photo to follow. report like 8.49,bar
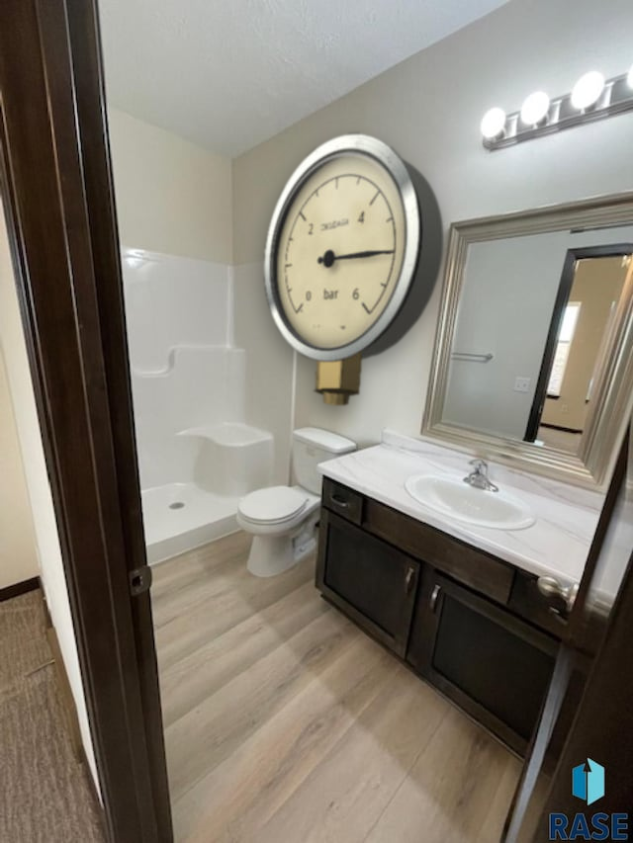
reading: 5,bar
